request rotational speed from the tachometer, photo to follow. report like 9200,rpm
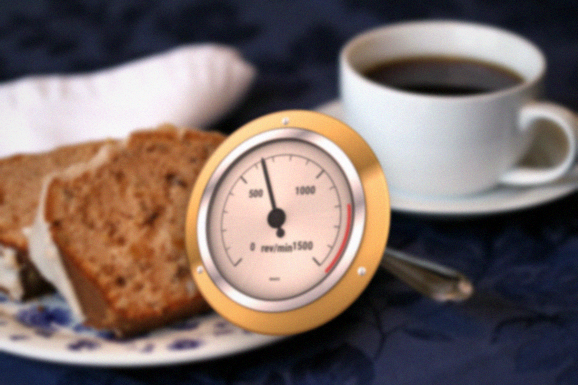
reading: 650,rpm
